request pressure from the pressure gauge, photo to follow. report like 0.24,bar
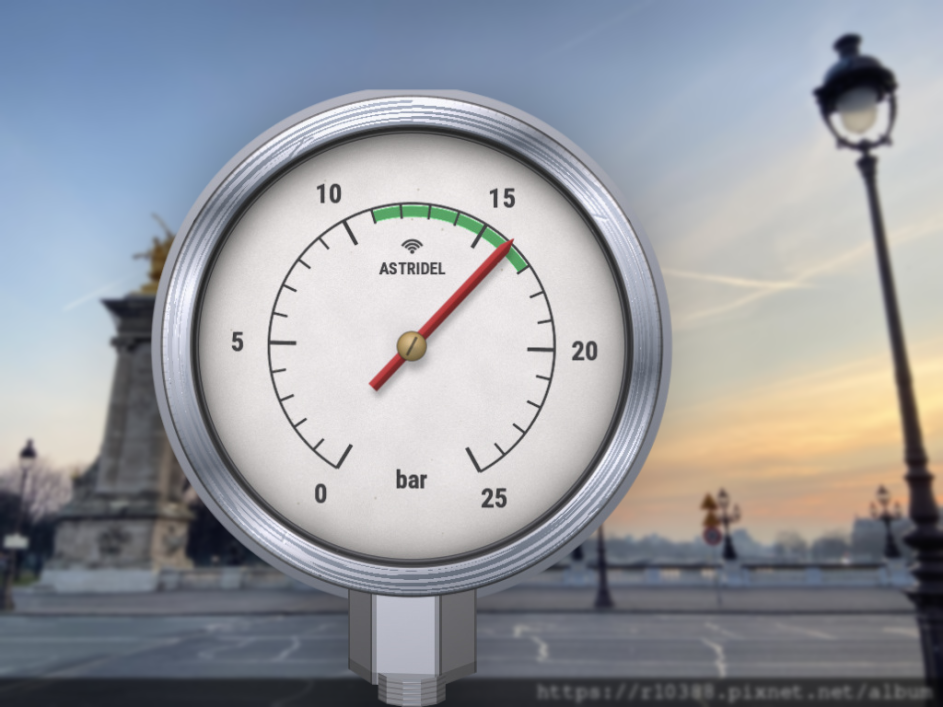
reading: 16,bar
